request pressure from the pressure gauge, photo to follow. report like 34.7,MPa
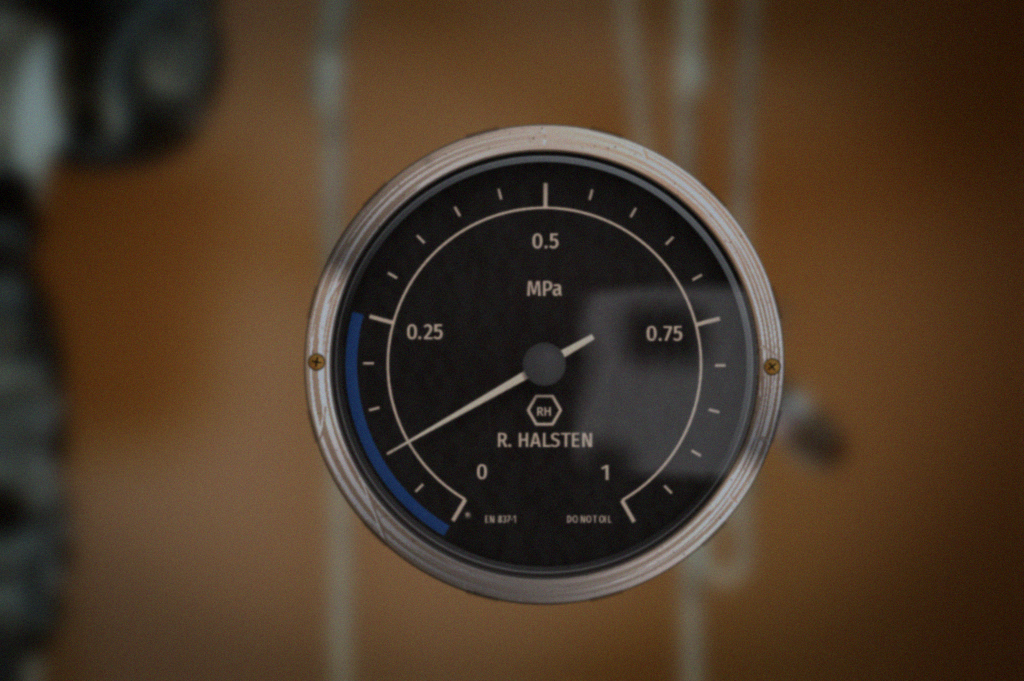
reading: 0.1,MPa
